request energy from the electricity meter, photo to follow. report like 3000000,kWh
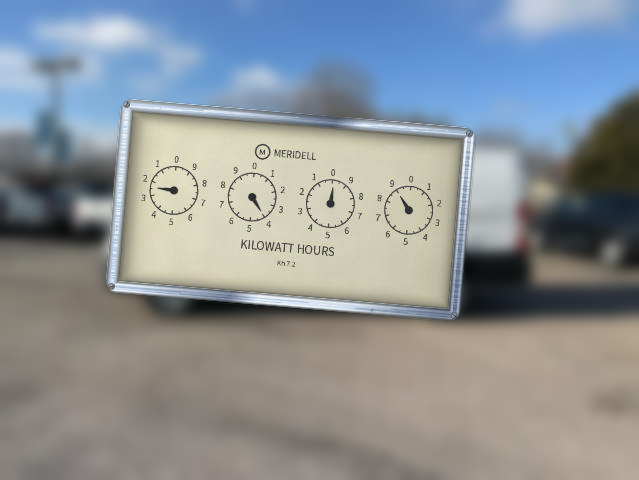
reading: 2399,kWh
